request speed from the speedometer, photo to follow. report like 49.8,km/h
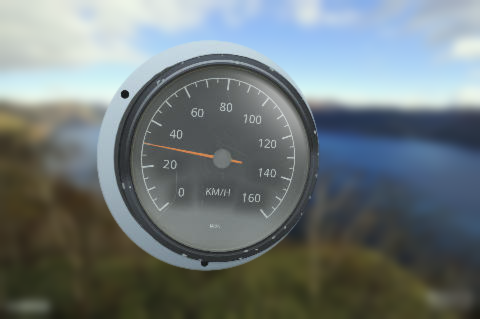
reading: 30,km/h
